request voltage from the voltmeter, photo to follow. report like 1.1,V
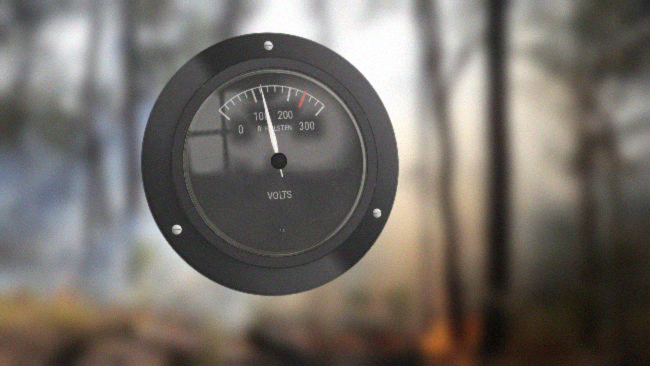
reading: 120,V
